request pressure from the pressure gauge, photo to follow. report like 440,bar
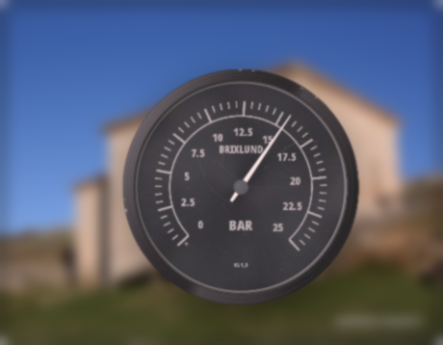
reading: 15.5,bar
